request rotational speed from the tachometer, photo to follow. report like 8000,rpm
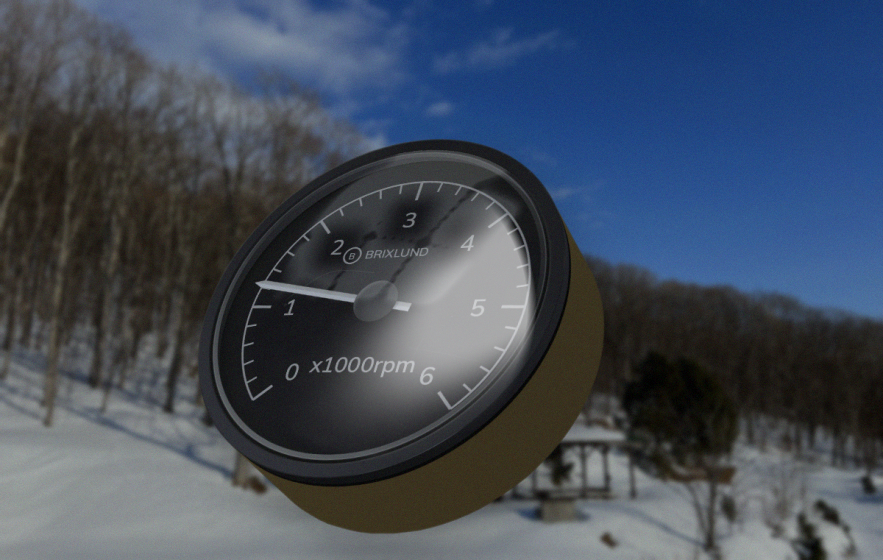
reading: 1200,rpm
